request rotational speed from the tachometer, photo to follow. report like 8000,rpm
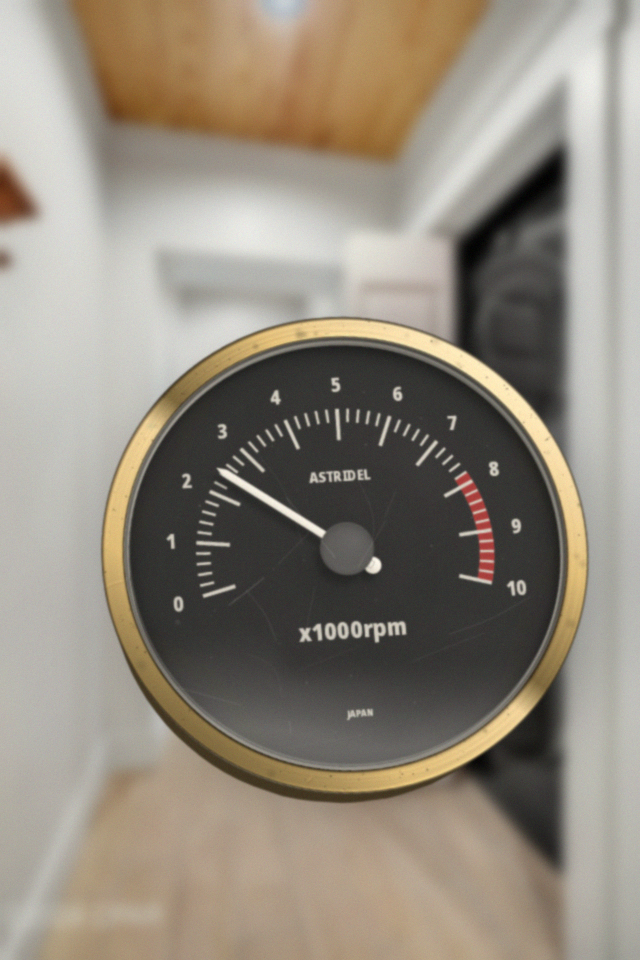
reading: 2400,rpm
